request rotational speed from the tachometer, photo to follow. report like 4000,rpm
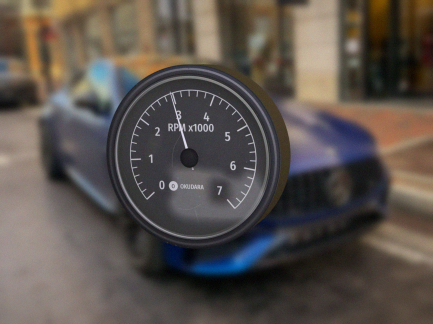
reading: 3000,rpm
